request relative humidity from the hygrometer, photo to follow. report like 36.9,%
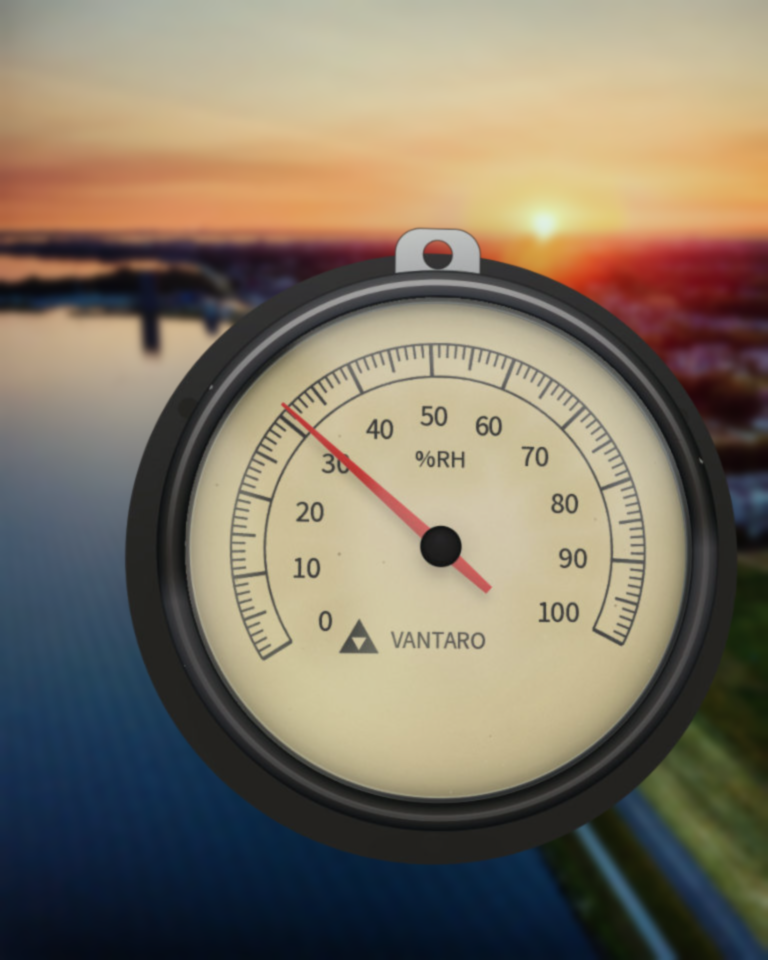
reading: 31,%
